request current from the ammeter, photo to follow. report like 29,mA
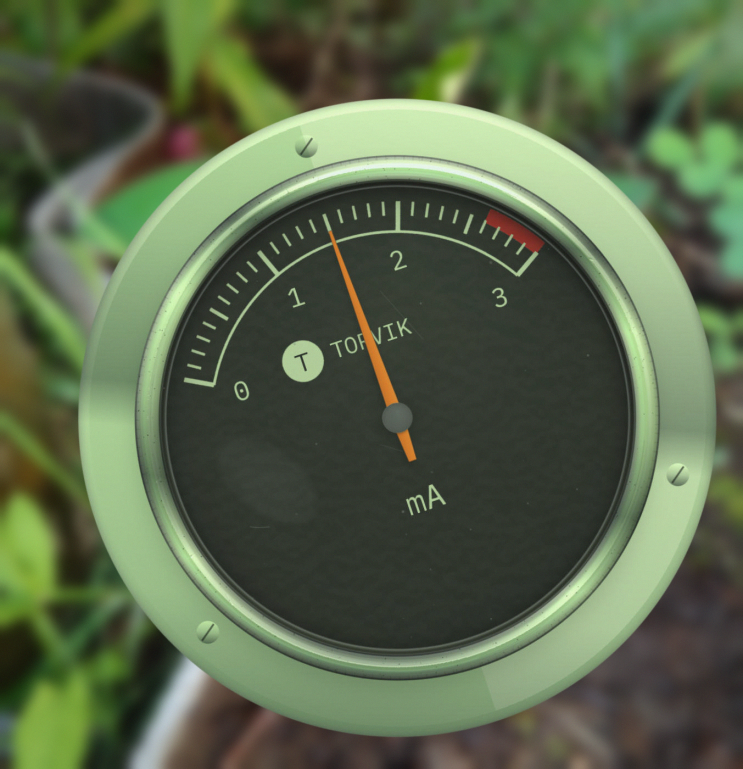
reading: 1.5,mA
